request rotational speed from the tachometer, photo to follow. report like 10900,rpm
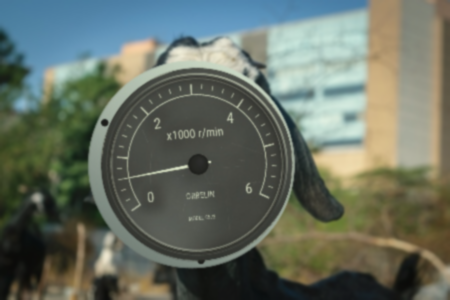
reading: 600,rpm
